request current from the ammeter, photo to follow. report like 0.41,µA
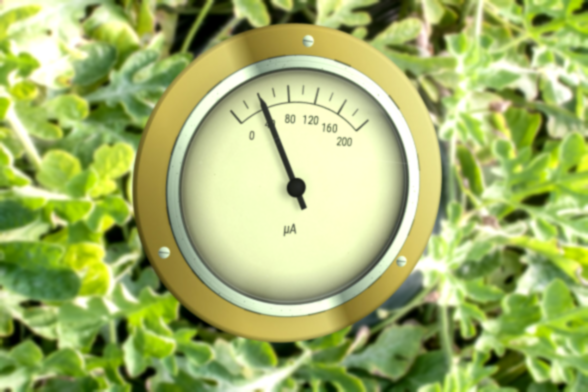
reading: 40,µA
